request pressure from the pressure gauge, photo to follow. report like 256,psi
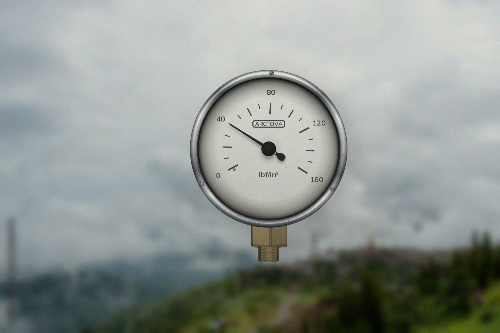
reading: 40,psi
